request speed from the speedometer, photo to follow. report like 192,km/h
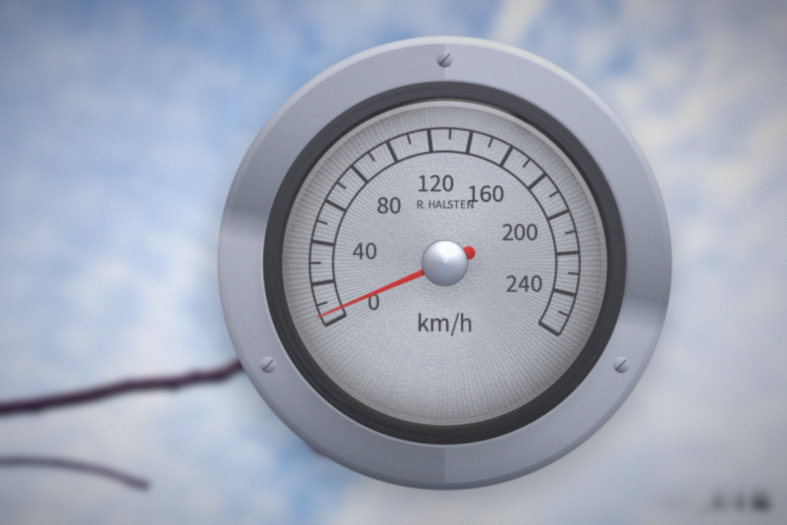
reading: 5,km/h
